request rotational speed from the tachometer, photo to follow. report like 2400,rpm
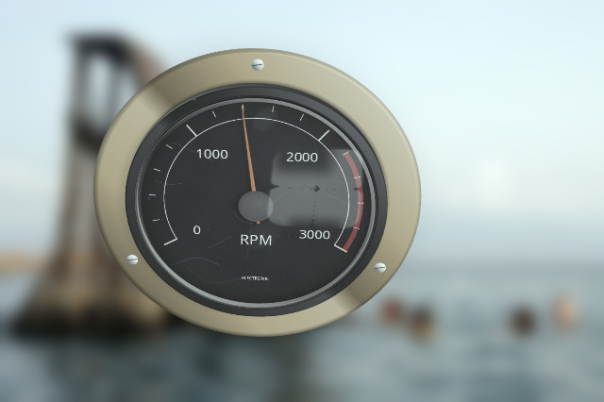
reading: 1400,rpm
